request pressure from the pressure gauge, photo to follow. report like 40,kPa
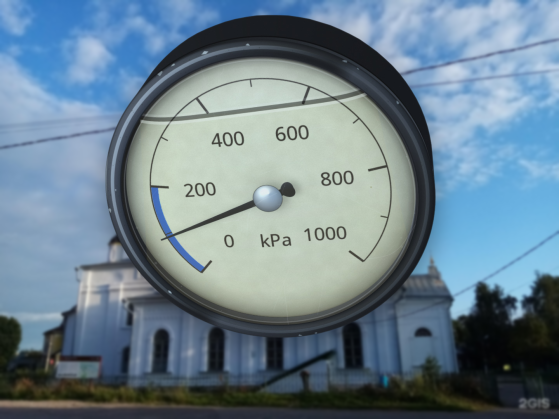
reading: 100,kPa
